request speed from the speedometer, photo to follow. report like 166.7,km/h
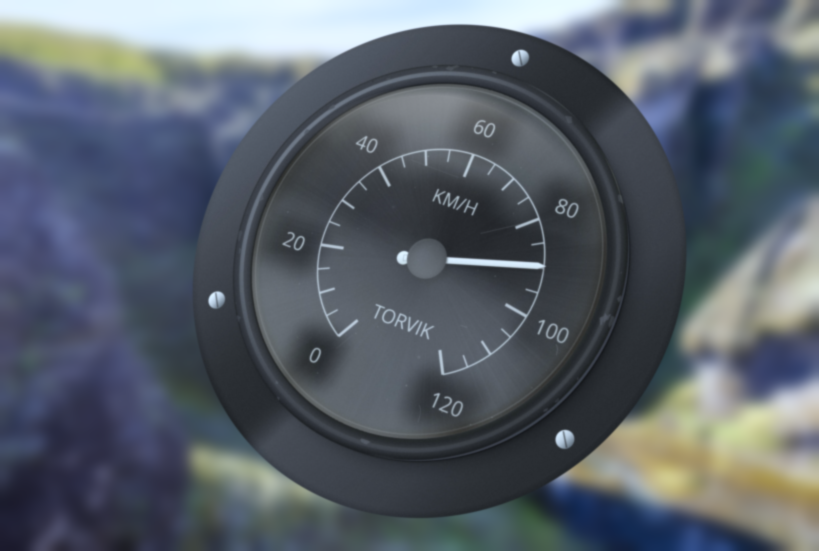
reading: 90,km/h
